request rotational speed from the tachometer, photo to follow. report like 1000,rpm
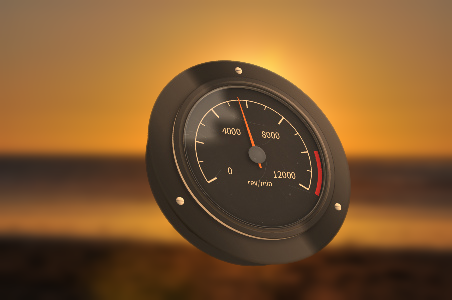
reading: 5500,rpm
